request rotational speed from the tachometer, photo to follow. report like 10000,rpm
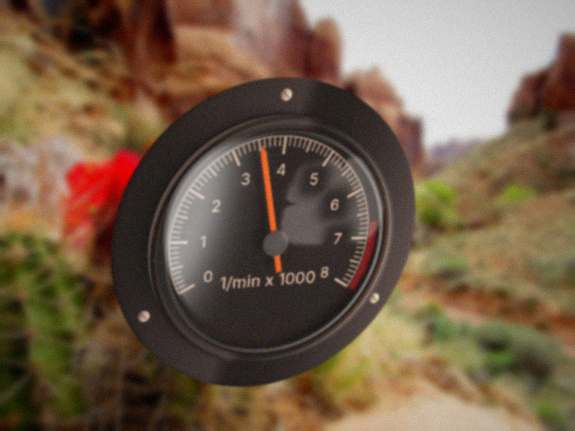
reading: 3500,rpm
